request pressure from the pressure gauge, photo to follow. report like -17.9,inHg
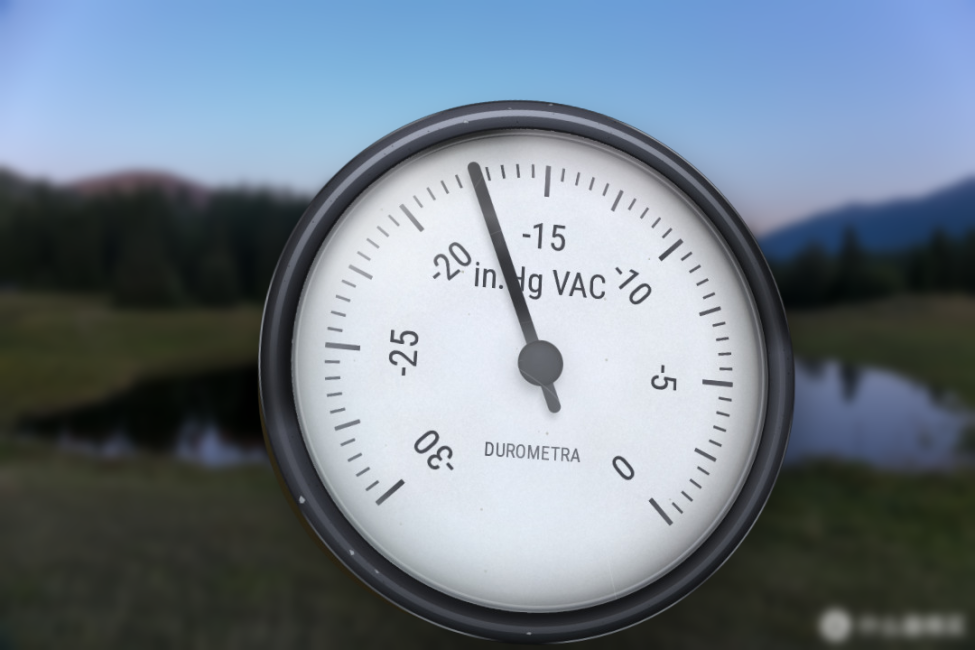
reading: -17.5,inHg
